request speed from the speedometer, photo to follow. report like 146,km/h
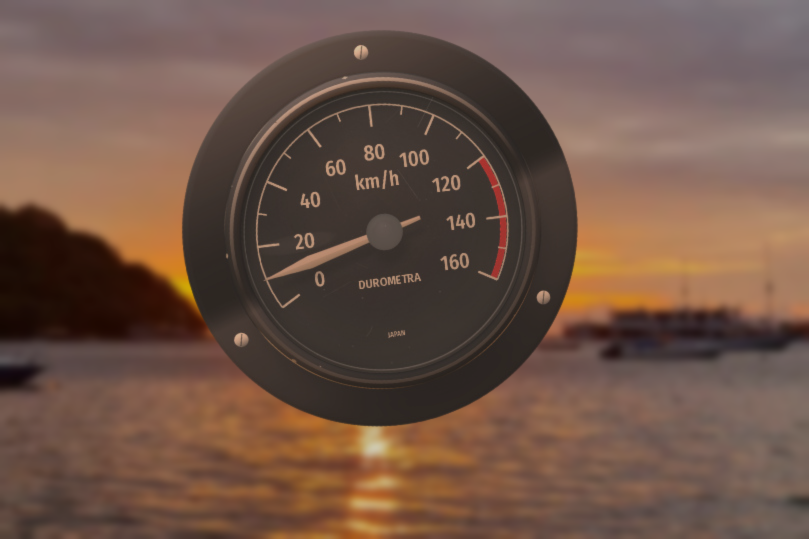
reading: 10,km/h
